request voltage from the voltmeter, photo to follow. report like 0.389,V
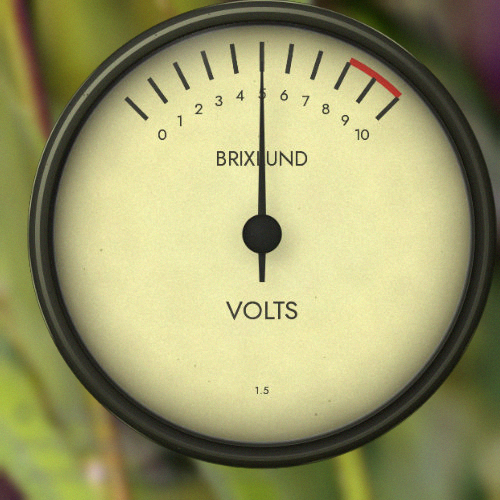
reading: 5,V
